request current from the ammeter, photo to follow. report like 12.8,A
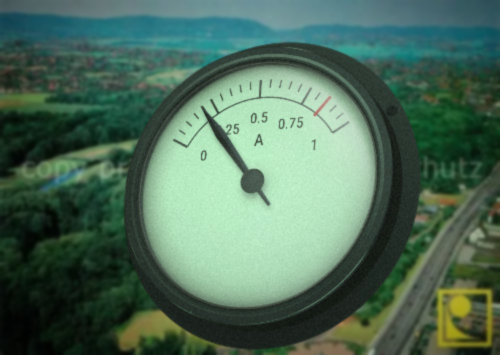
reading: 0.2,A
